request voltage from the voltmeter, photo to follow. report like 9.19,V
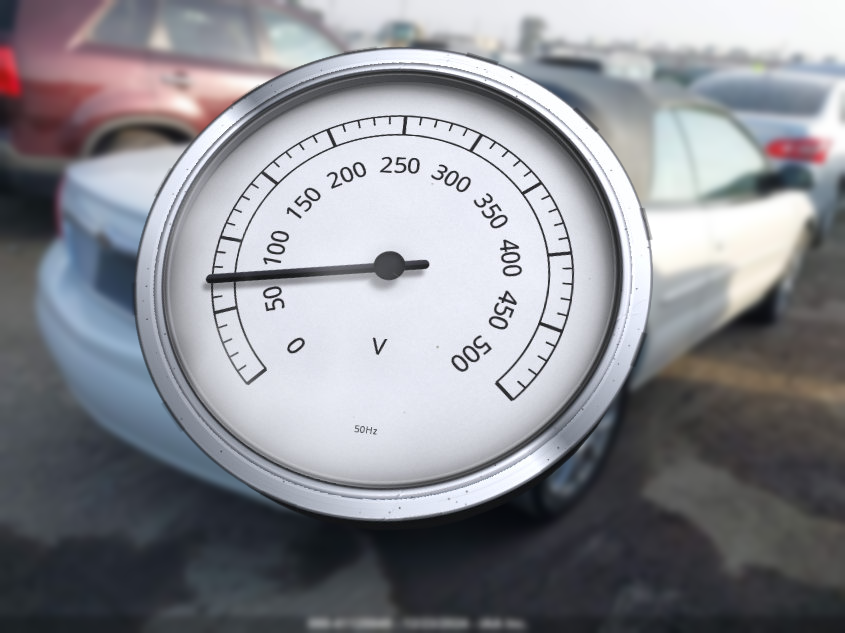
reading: 70,V
